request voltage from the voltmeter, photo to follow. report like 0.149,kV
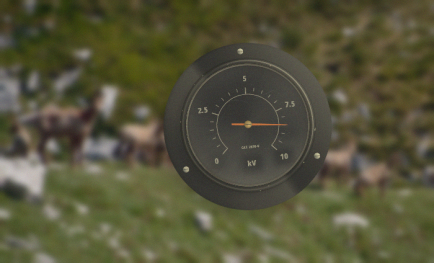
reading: 8.5,kV
